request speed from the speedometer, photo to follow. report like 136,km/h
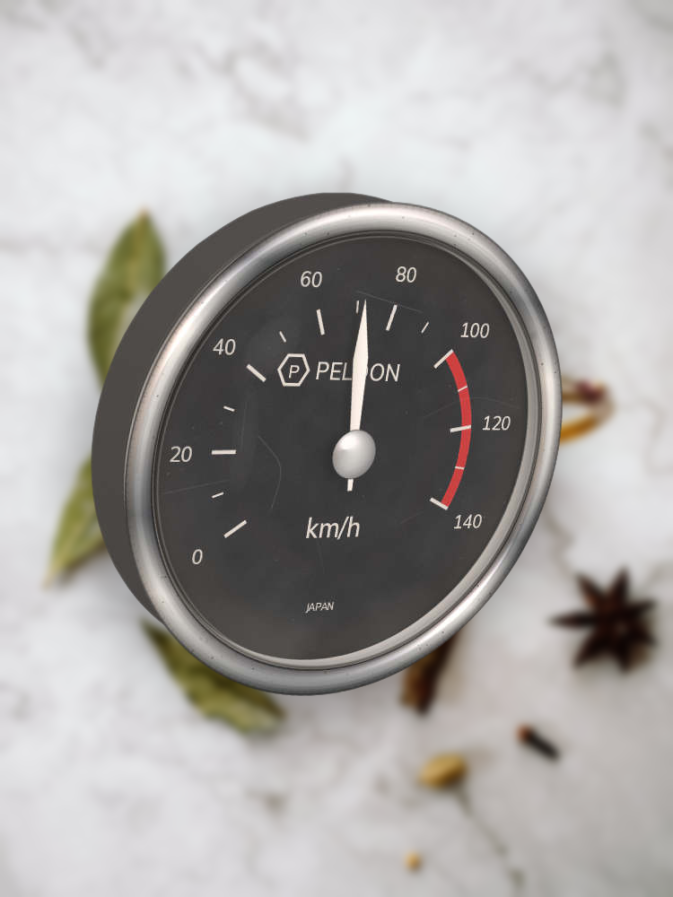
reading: 70,km/h
